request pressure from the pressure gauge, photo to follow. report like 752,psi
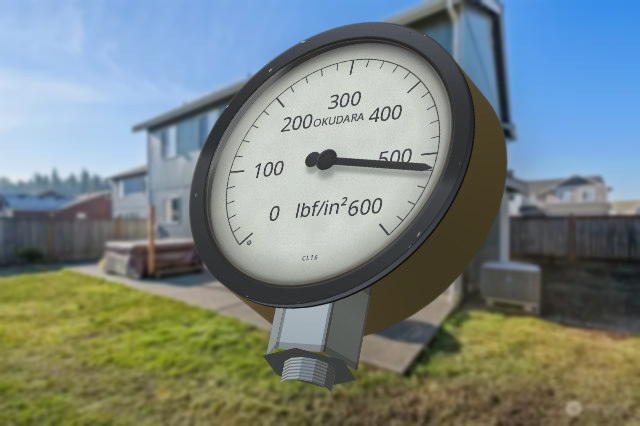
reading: 520,psi
